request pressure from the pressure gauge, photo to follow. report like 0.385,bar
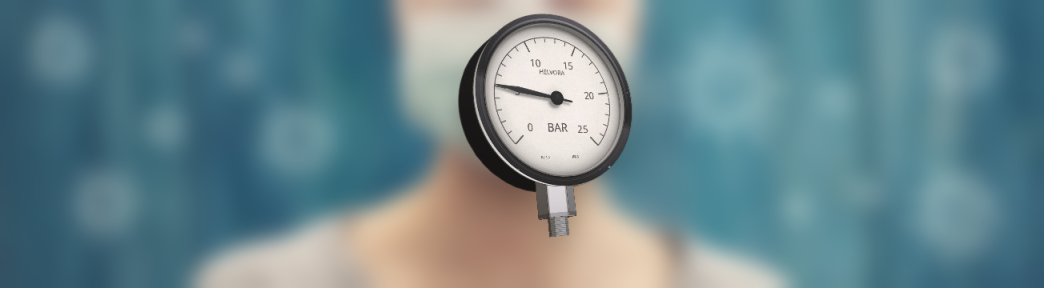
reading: 5,bar
